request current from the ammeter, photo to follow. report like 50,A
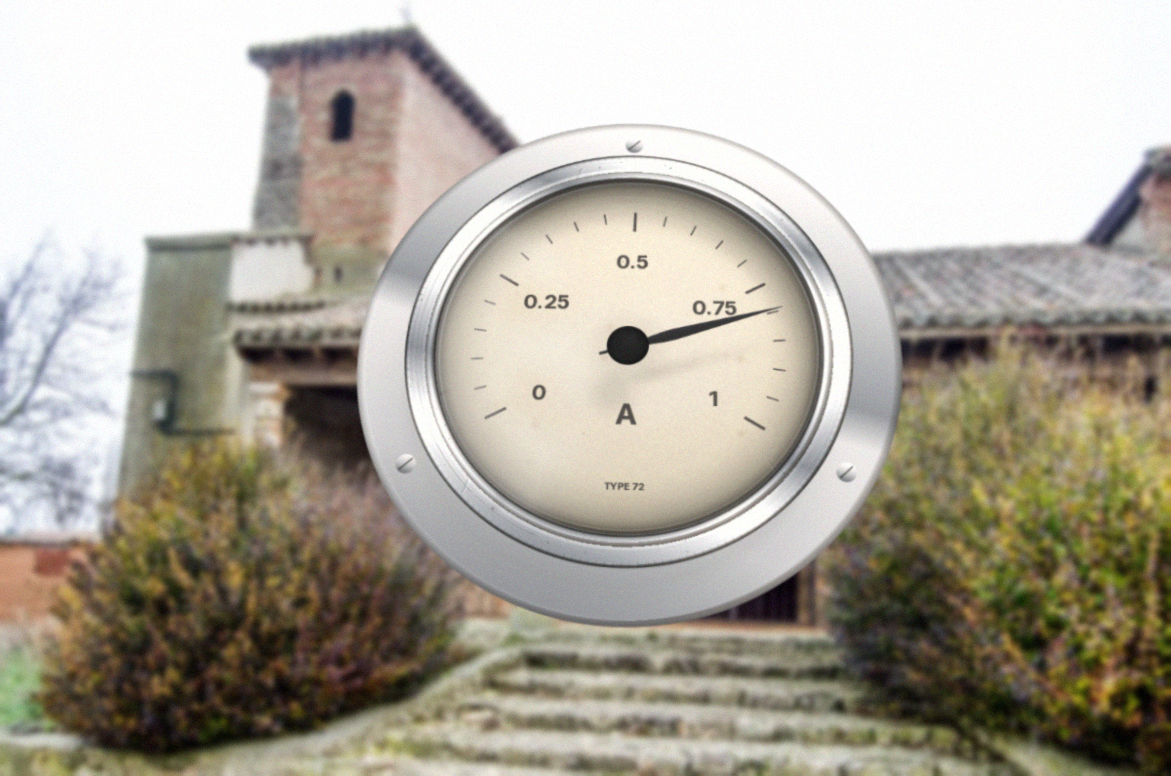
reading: 0.8,A
